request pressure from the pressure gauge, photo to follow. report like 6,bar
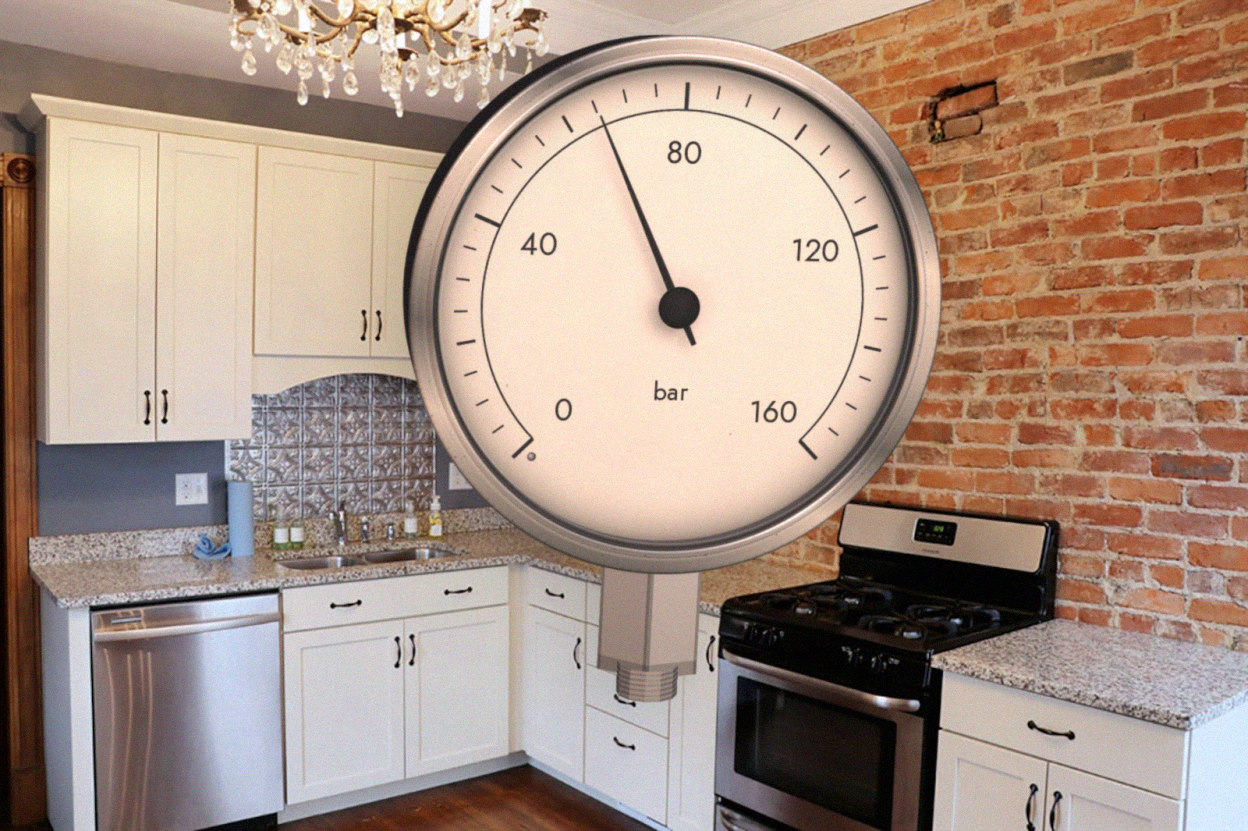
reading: 65,bar
